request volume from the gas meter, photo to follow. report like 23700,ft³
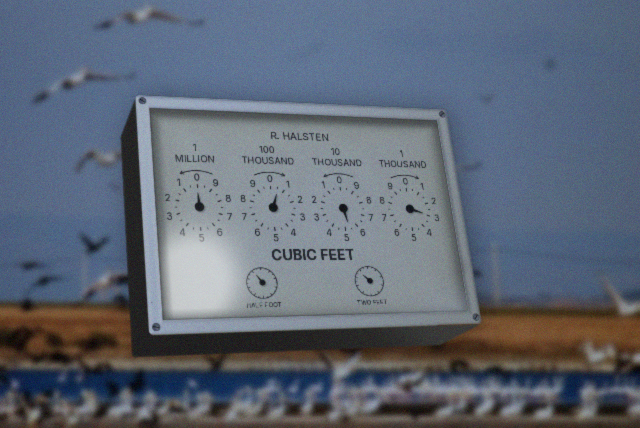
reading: 5300,ft³
